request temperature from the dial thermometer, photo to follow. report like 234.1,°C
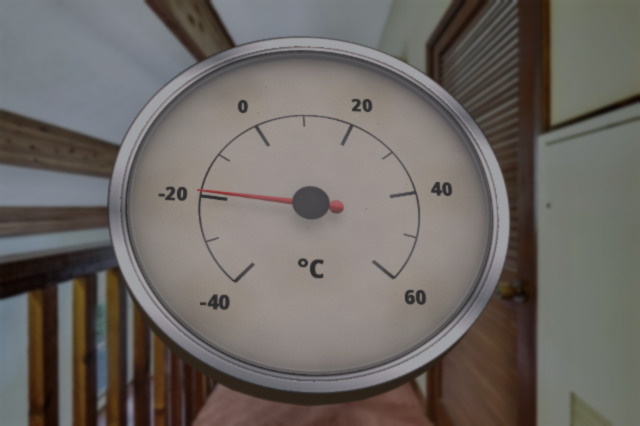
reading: -20,°C
